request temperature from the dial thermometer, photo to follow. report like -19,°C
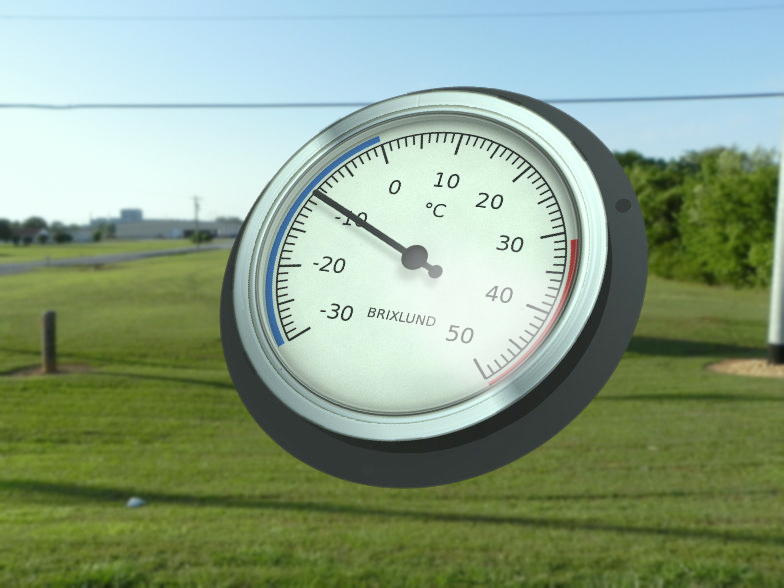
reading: -10,°C
